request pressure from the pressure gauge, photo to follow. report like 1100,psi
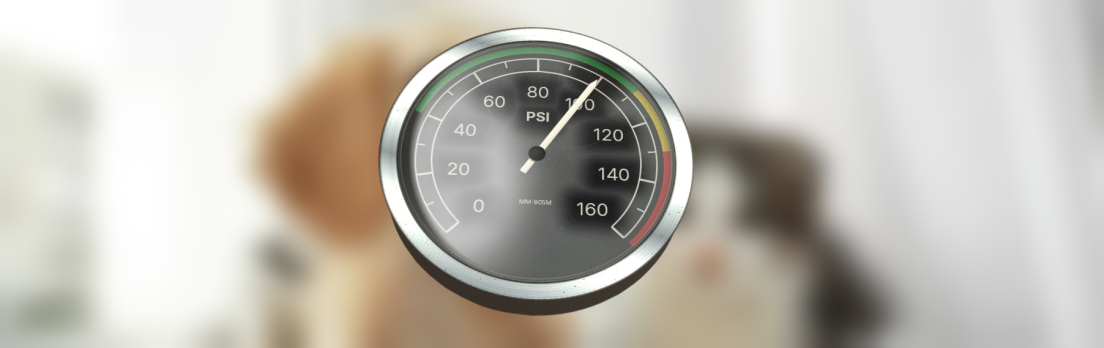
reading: 100,psi
